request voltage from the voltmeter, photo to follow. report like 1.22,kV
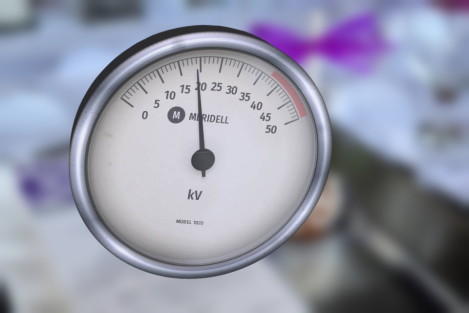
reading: 19,kV
